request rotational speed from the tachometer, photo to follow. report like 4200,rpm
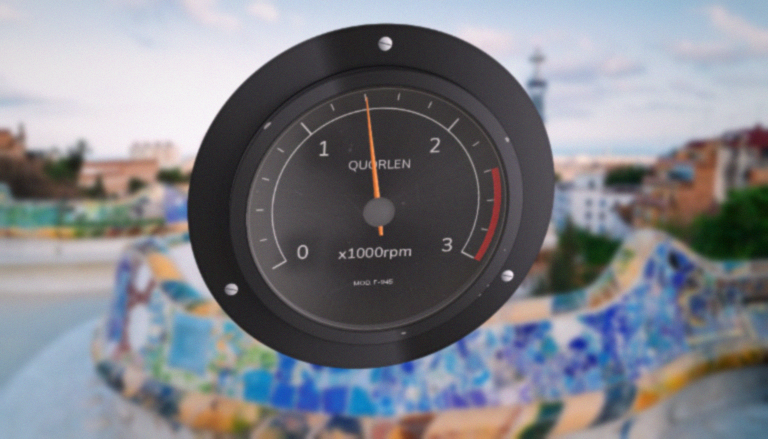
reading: 1400,rpm
